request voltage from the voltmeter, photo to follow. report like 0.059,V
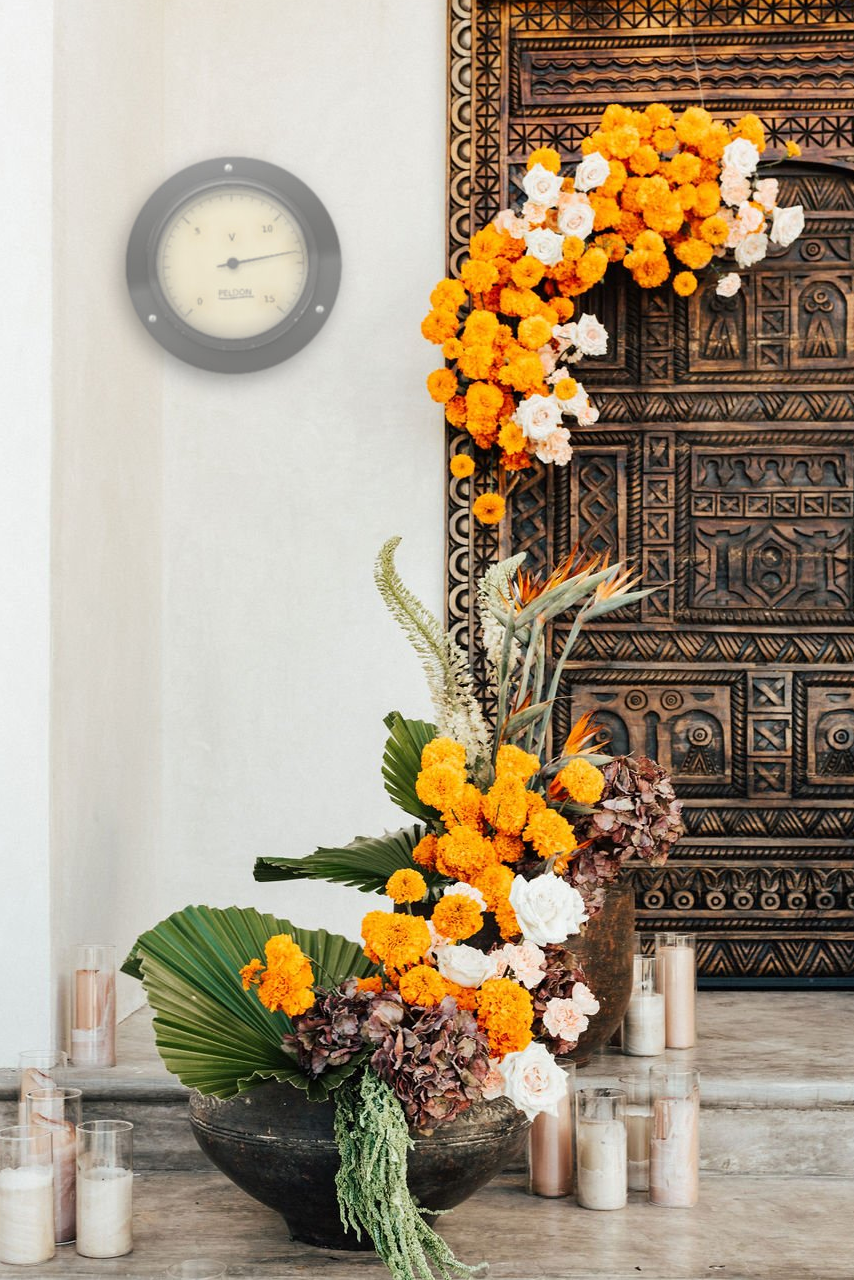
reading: 12,V
